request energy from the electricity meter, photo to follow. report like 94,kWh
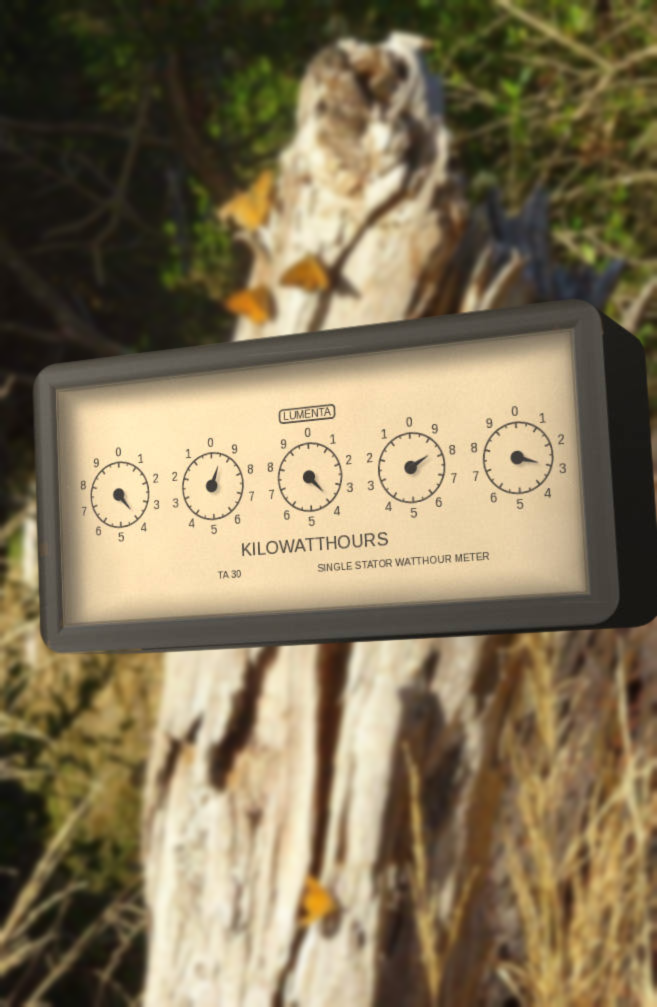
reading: 39383,kWh
